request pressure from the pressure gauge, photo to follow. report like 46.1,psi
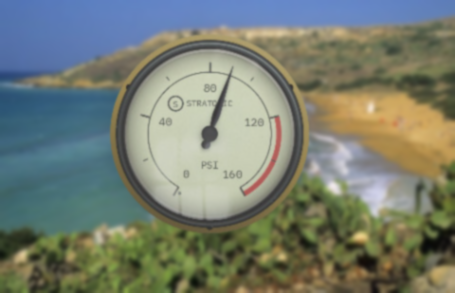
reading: 90,psi
